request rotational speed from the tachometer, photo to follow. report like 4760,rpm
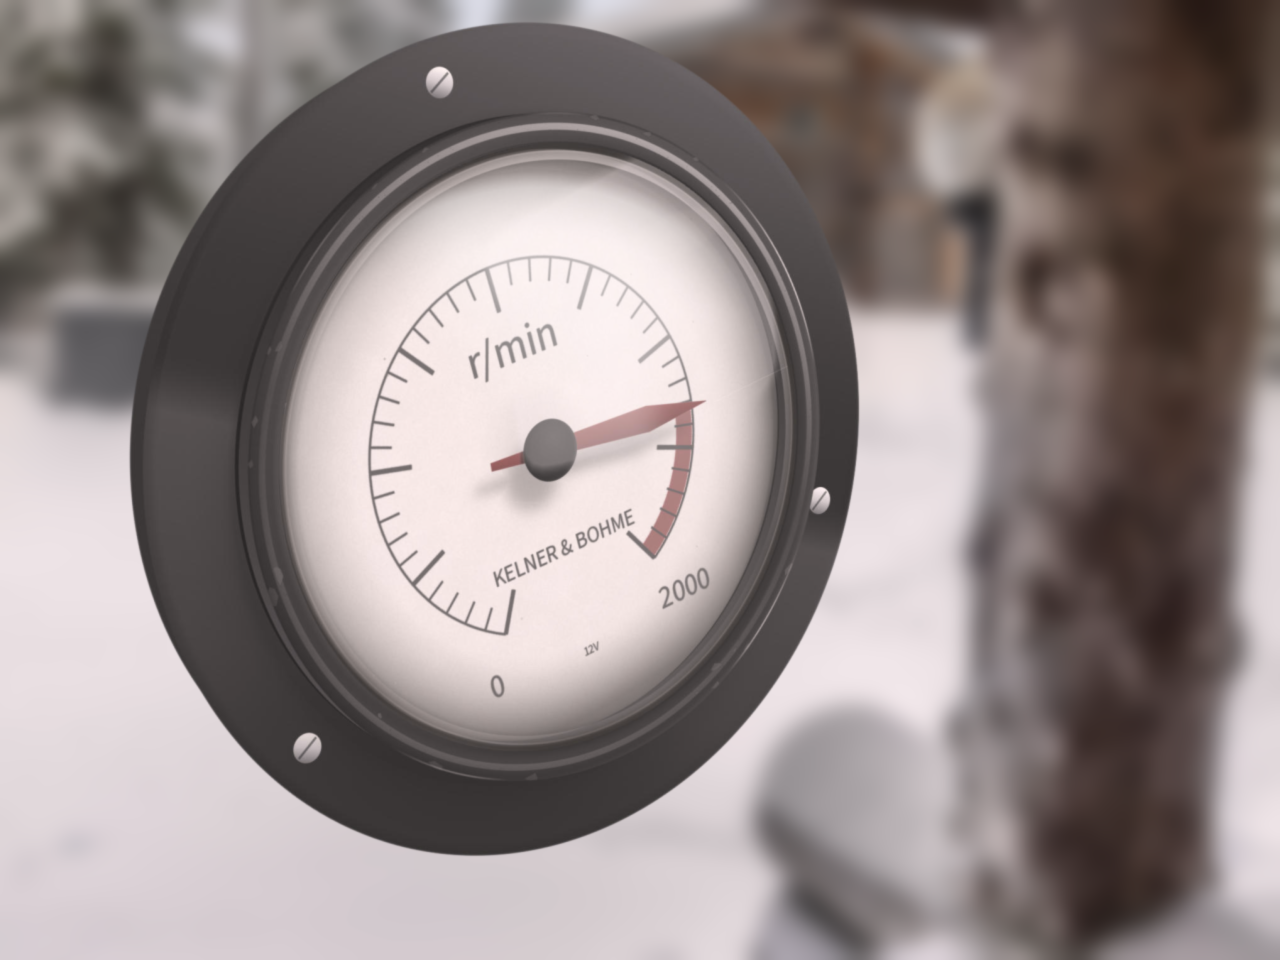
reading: 1650,rpm
